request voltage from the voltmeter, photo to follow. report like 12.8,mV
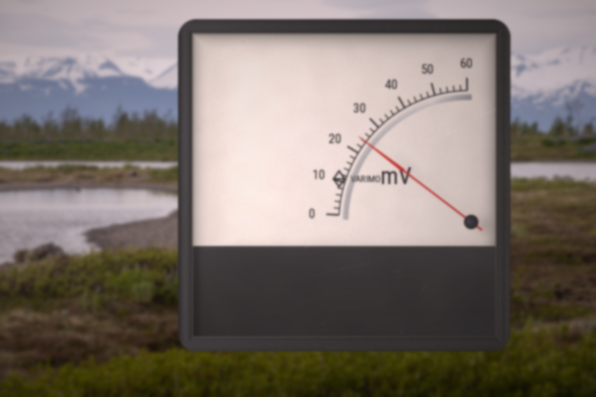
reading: 24,mV
